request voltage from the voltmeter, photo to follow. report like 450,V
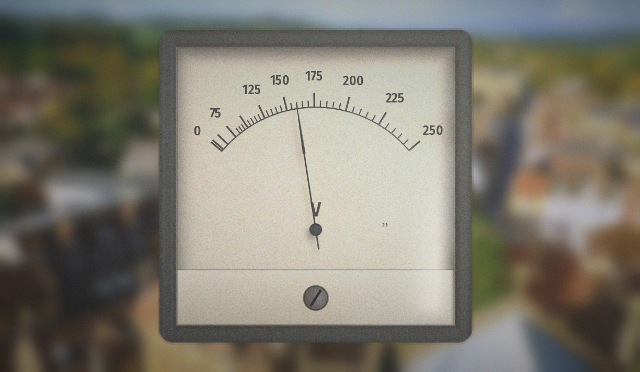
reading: 160,V
